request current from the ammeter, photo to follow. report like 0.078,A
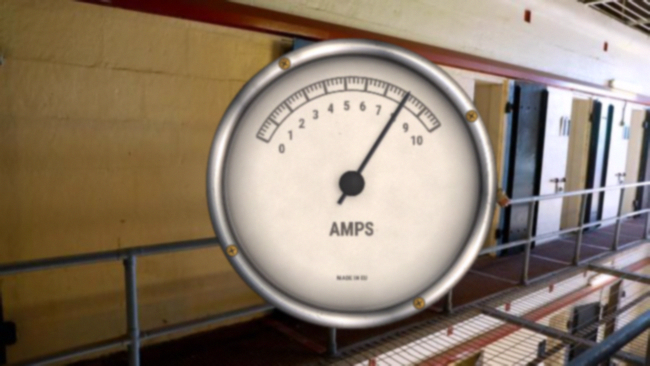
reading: 8,A
